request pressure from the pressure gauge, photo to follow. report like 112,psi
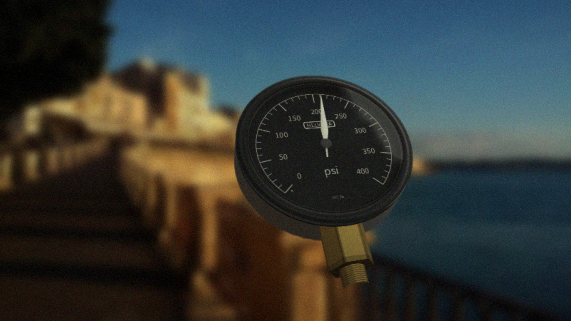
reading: 210,psi
